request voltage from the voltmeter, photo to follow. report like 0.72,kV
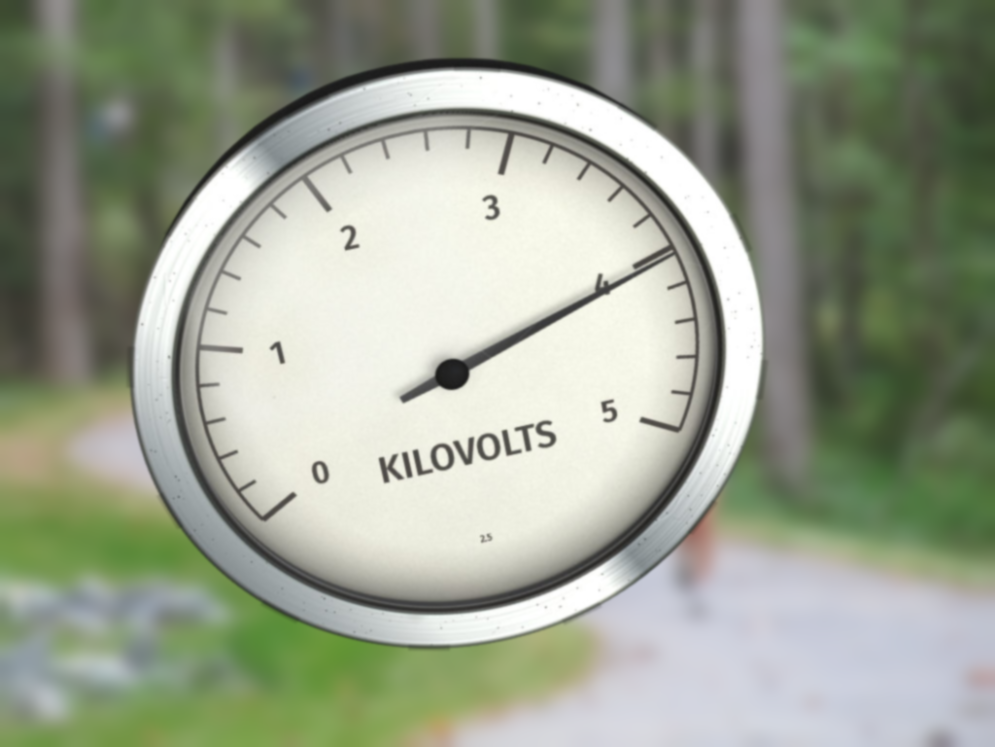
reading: 4,kV
